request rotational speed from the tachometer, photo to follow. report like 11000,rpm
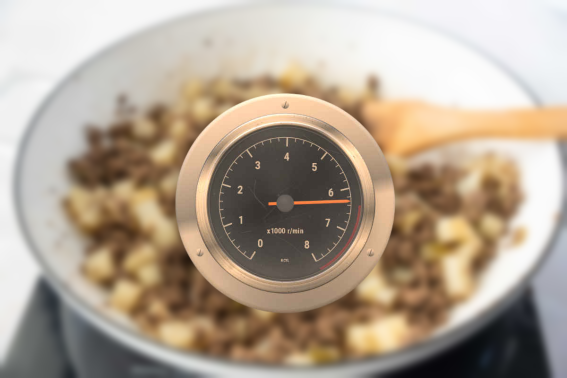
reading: 6300,rpm
